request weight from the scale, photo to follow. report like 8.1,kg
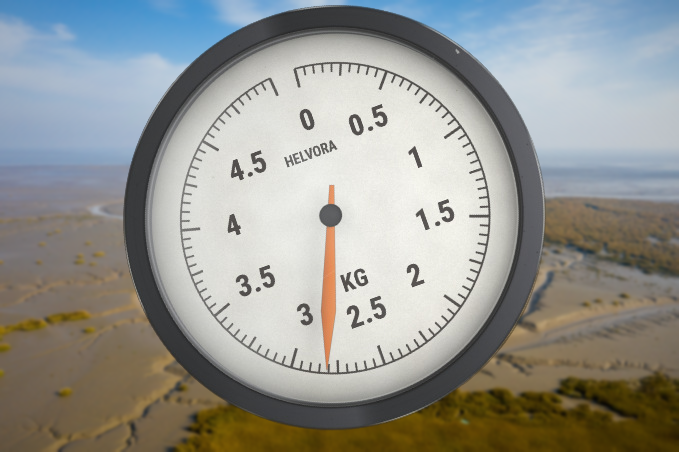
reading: 2.8,kg
